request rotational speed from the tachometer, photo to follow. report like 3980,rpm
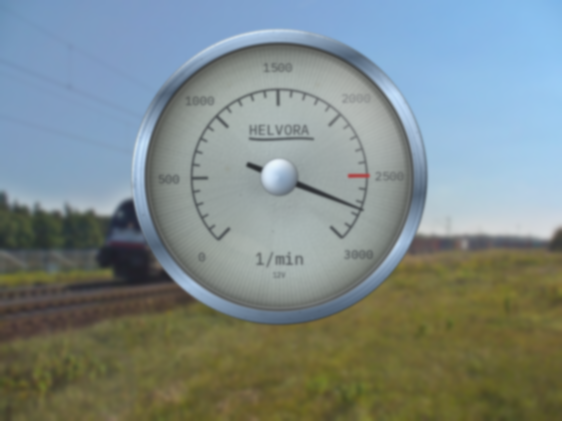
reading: 2750,rpm
